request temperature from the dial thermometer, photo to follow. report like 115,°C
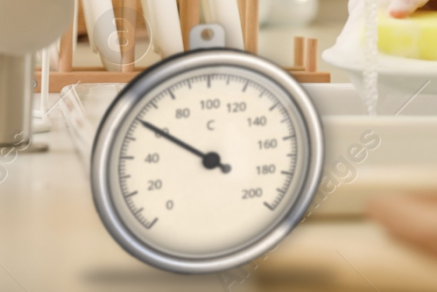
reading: 60,°C
